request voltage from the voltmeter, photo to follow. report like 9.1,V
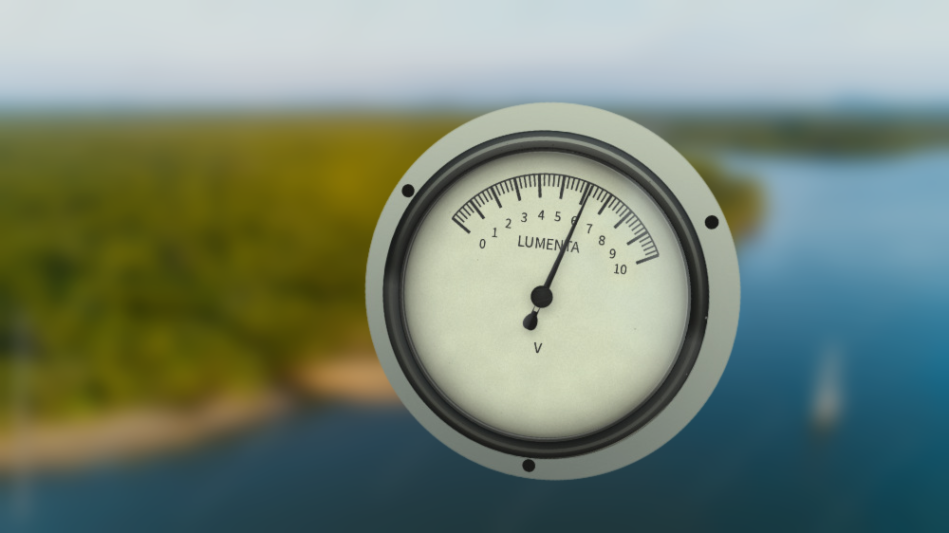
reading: 6.2,V
